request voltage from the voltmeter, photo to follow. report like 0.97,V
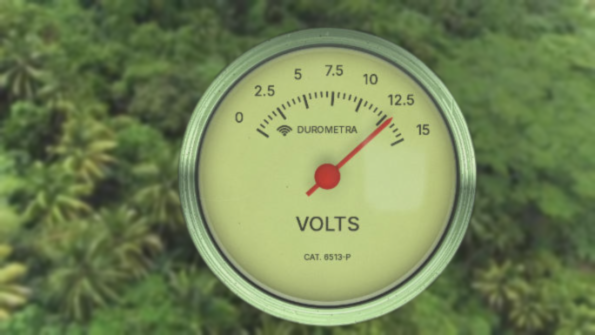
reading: 13,V
